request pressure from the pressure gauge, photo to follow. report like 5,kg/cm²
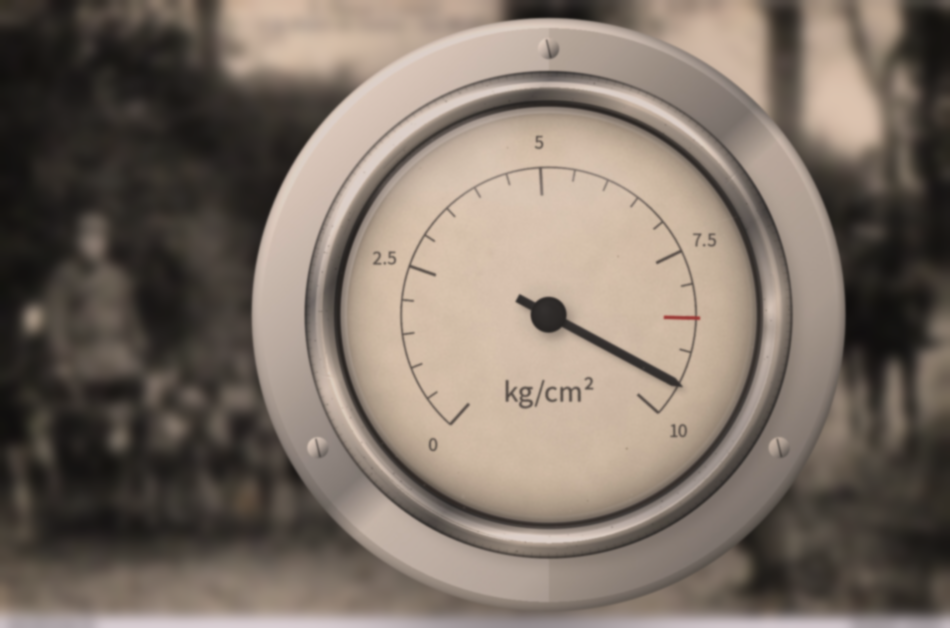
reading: 9.5,kg/cm²
